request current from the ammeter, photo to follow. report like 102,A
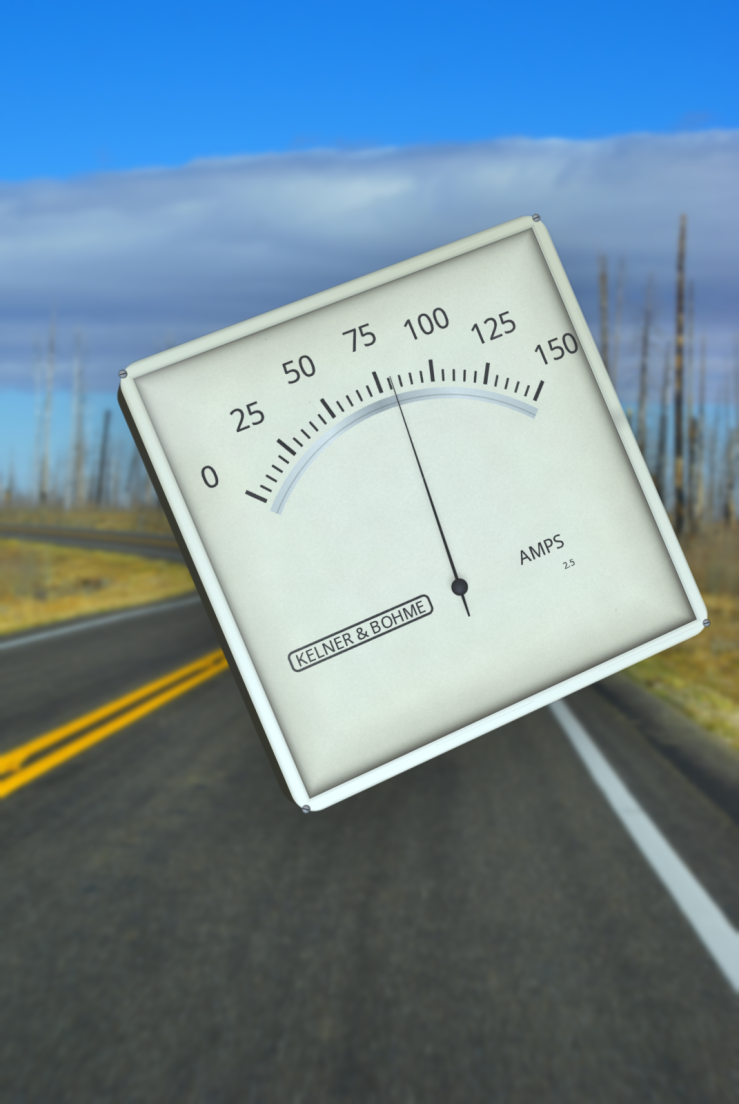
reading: 80,A
